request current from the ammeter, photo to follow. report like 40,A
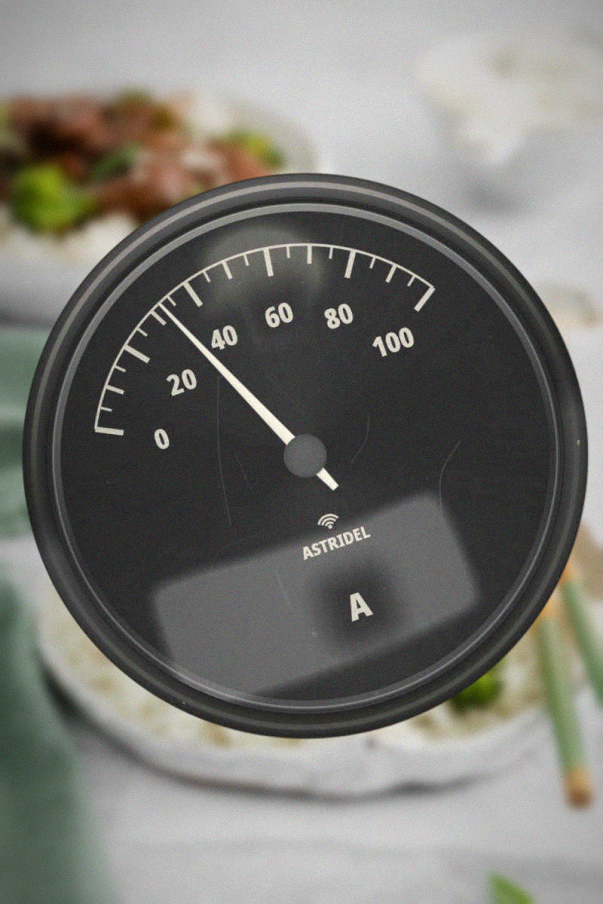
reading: 32.5,A
